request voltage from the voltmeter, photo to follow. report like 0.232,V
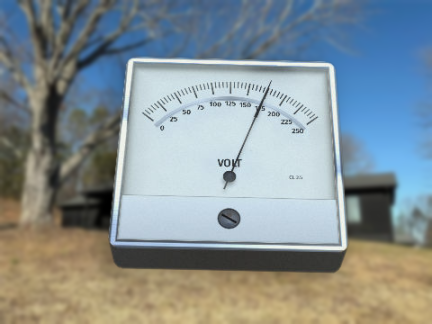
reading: 175,V
